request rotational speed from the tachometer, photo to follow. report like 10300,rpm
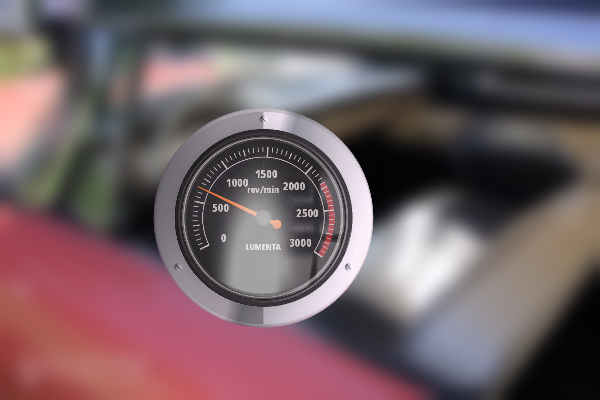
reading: 650,rpm
